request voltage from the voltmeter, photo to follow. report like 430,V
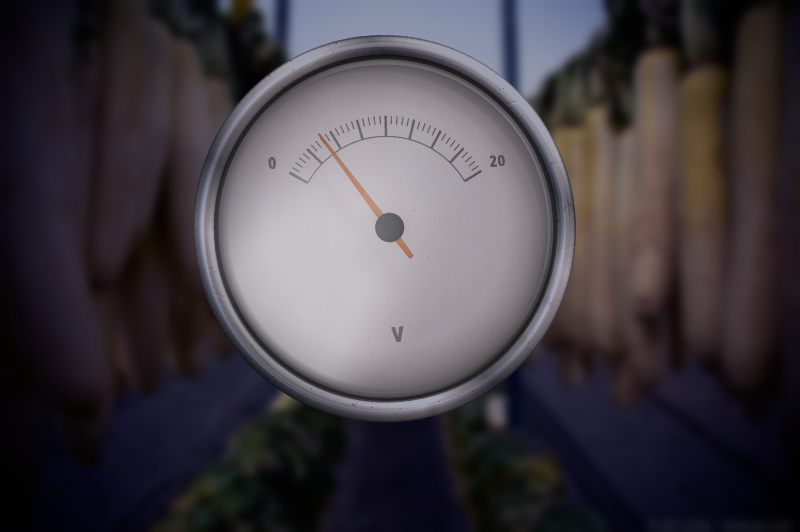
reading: 4,V
